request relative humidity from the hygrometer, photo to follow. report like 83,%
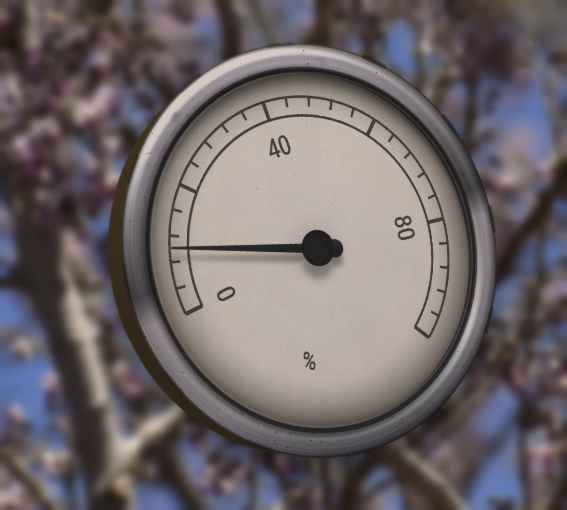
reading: 10,%
